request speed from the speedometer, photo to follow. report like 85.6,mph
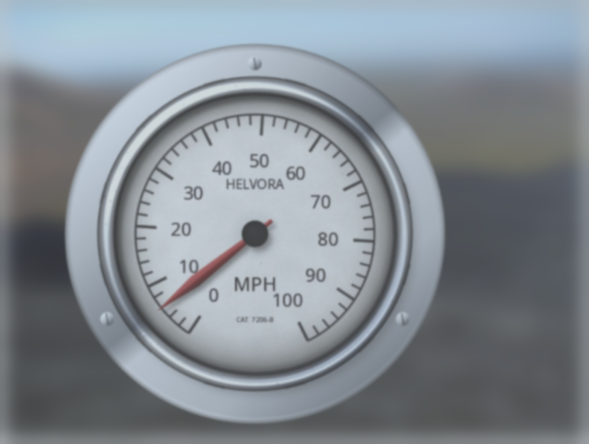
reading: 6,mph
